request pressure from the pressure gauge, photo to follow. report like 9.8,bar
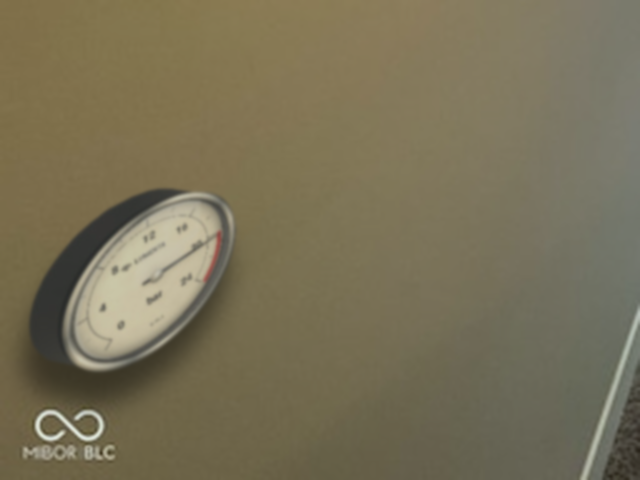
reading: 20,bar
